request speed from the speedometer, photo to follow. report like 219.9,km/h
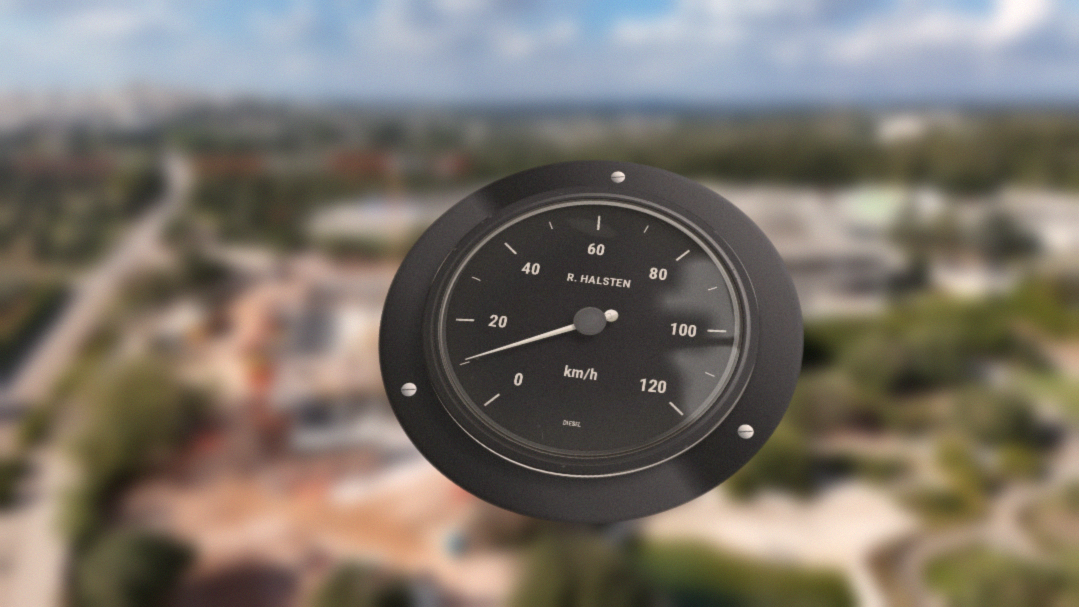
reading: 10,km/h
